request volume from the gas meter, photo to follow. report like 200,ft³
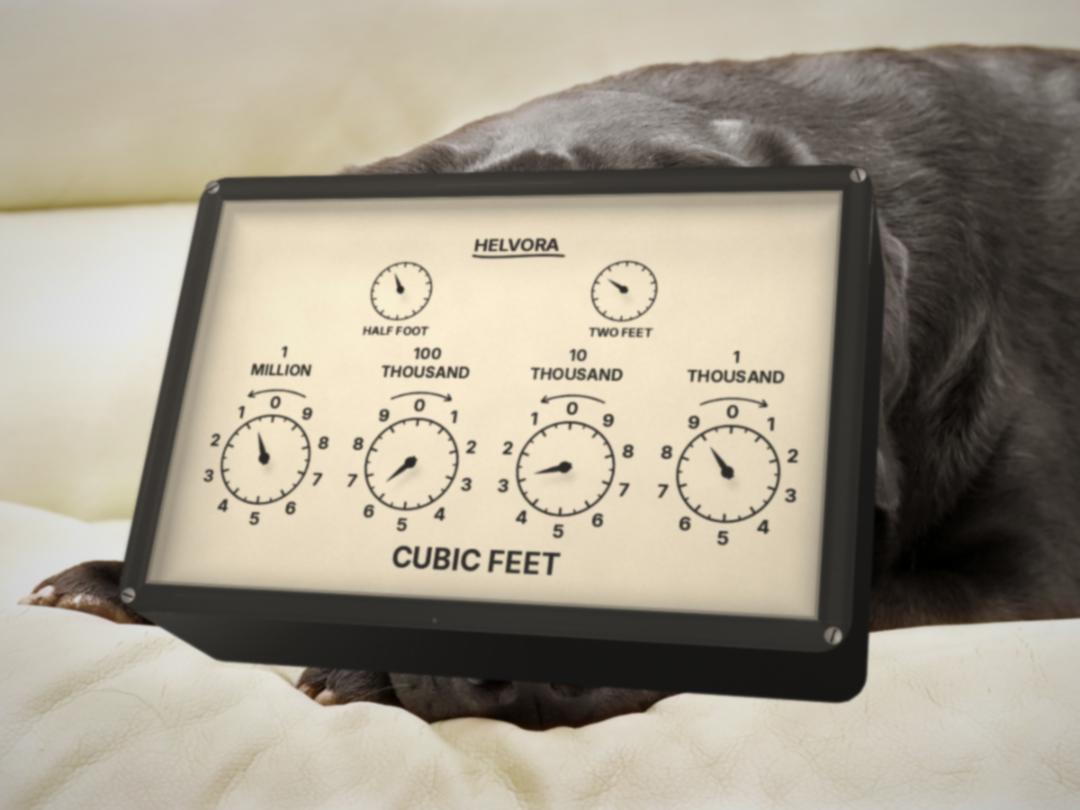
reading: 62900,ft³
